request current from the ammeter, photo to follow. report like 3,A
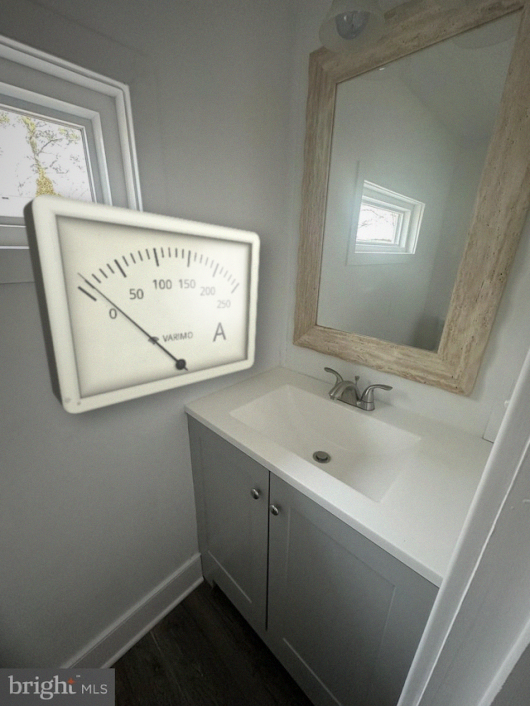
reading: 10,A
